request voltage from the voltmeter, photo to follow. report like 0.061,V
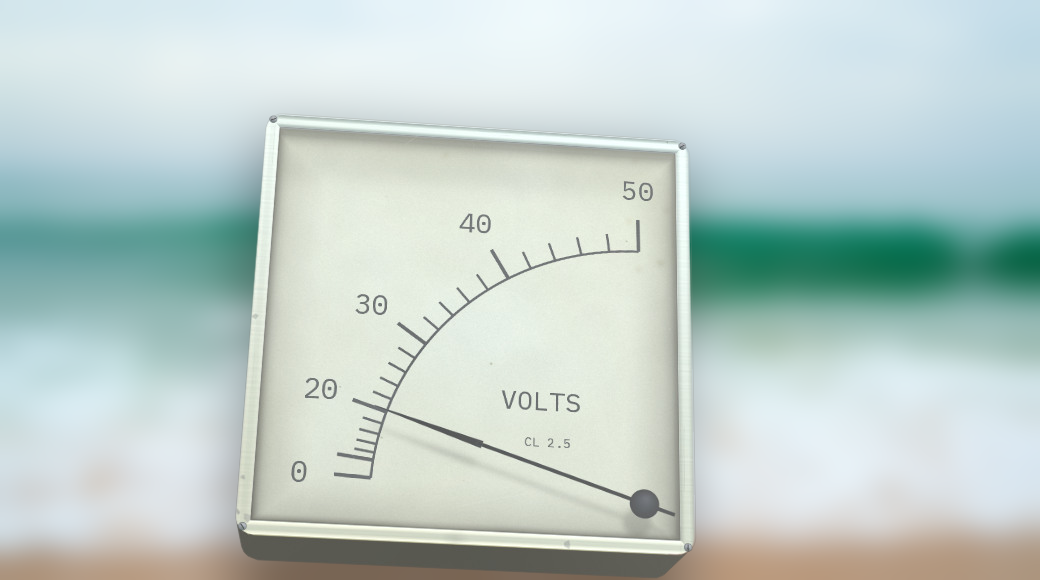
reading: 20,V
